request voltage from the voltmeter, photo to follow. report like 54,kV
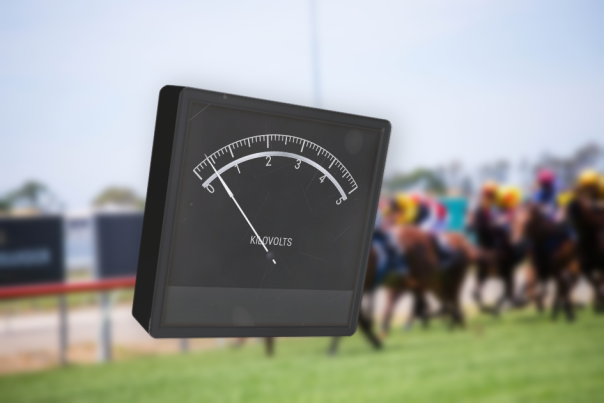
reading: 0.4,kV
